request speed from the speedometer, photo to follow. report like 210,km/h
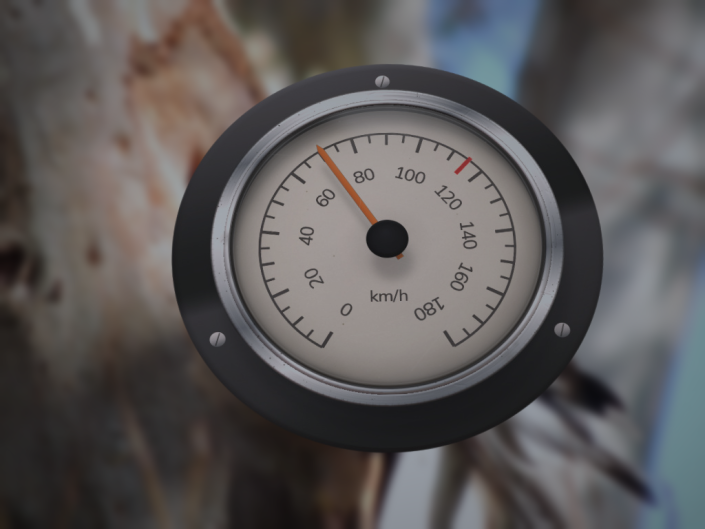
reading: 70,km/h
